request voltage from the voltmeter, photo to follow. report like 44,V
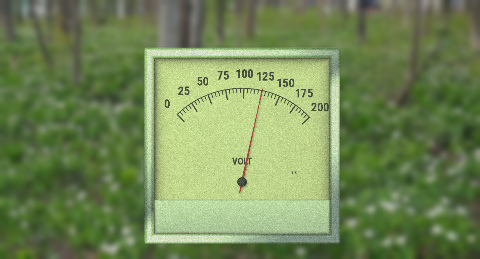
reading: 125,V
